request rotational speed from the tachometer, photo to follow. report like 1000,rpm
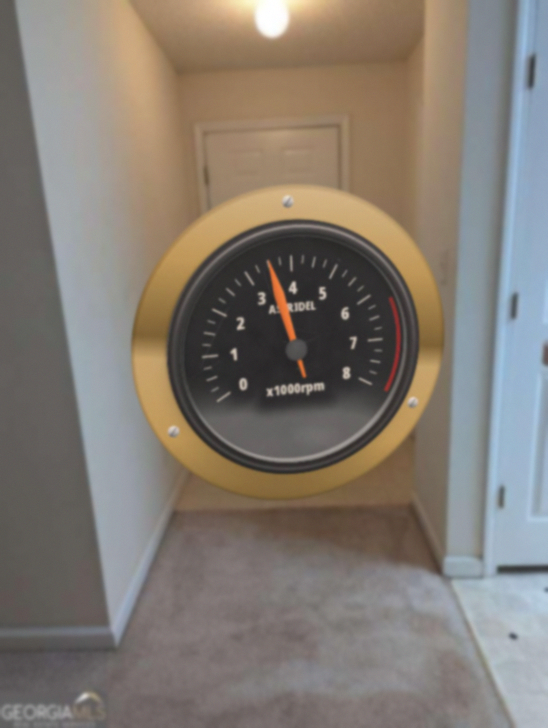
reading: 3500,rpm
